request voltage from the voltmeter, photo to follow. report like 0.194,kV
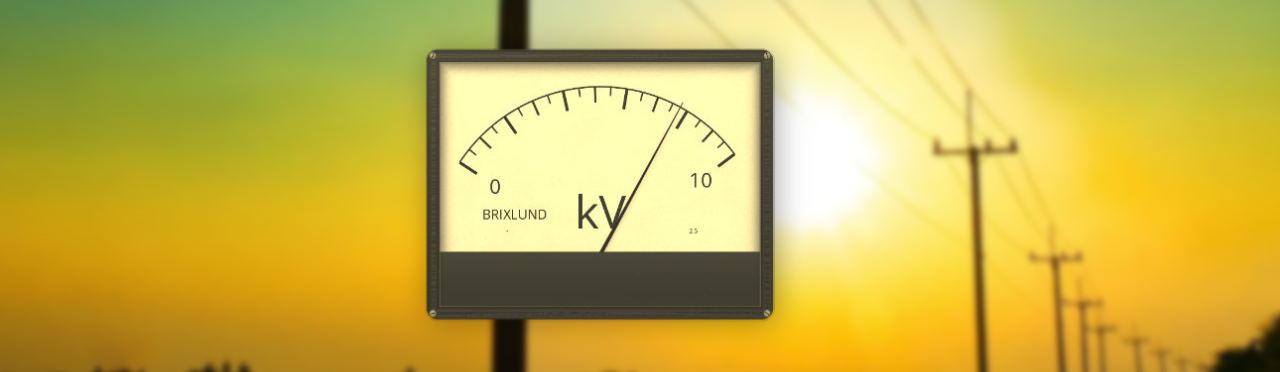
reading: 7.75,kV
